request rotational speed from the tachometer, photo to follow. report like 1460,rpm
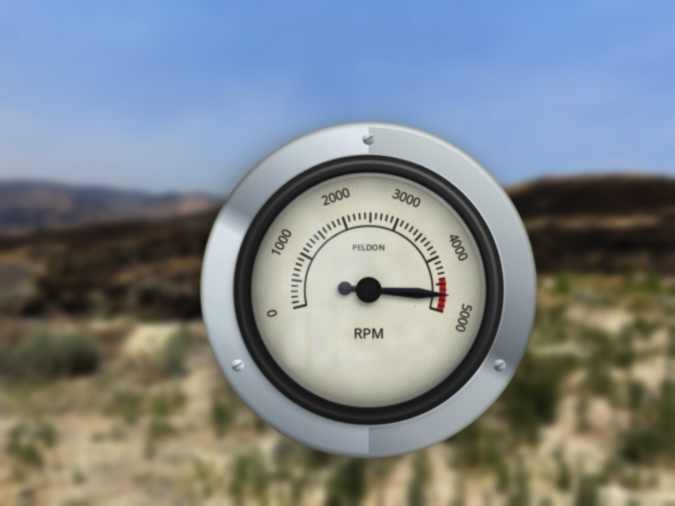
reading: 4700,rpm
